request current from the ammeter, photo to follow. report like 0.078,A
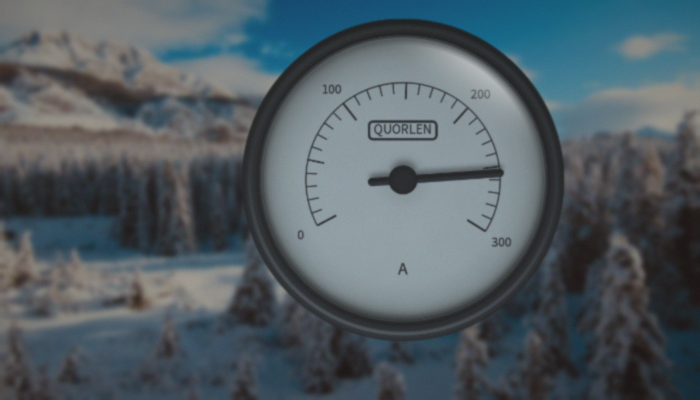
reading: 255,A
